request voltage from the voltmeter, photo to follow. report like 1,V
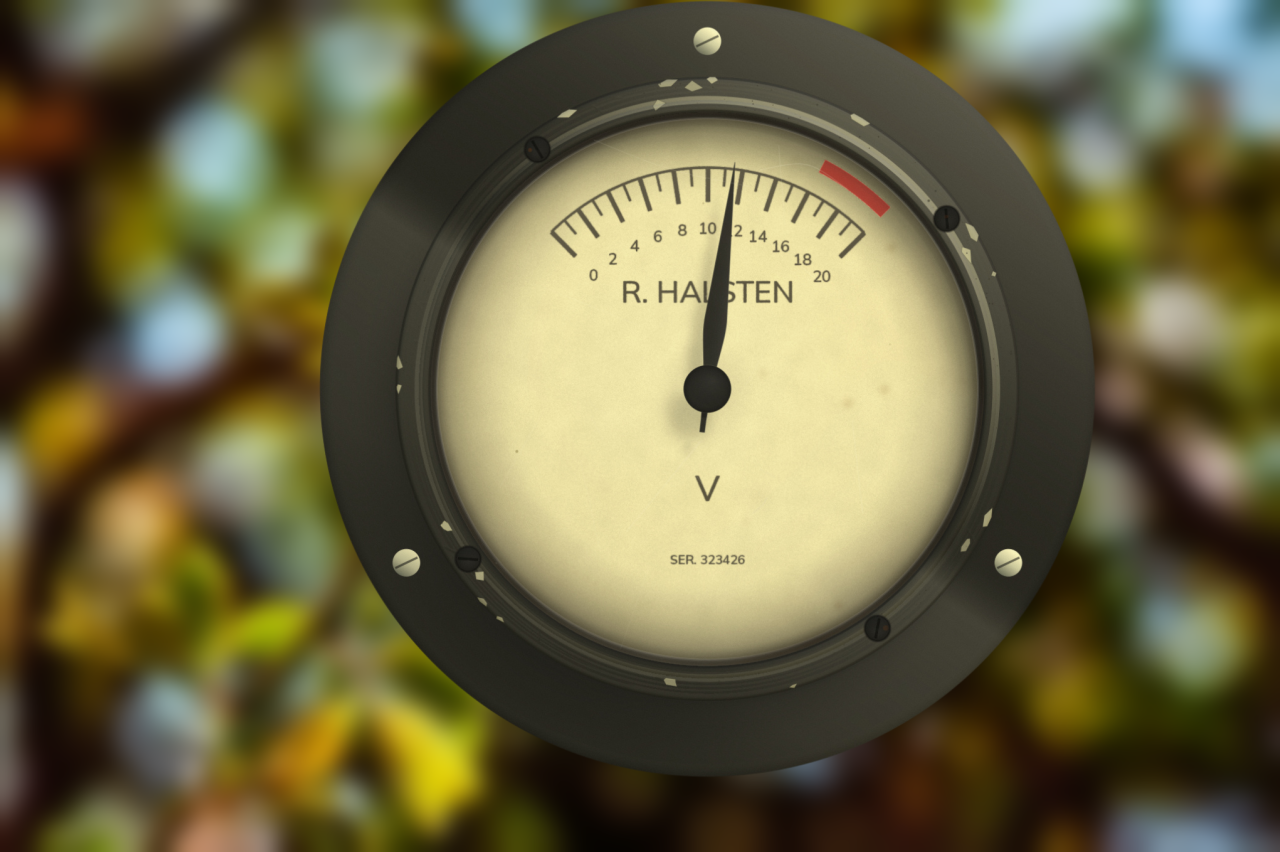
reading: 11.5,V
